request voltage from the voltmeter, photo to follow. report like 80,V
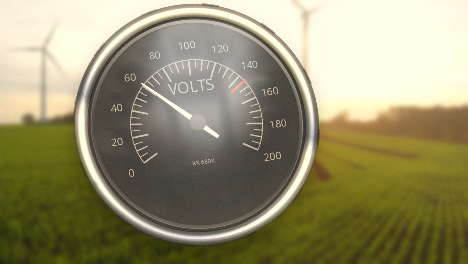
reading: 60,V
